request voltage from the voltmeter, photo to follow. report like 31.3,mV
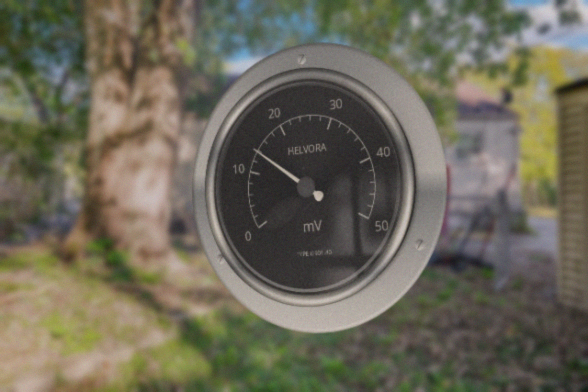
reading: 14,mV
